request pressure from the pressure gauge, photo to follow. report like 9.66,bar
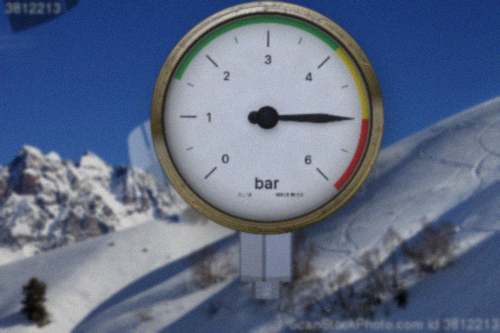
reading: 5,bar
